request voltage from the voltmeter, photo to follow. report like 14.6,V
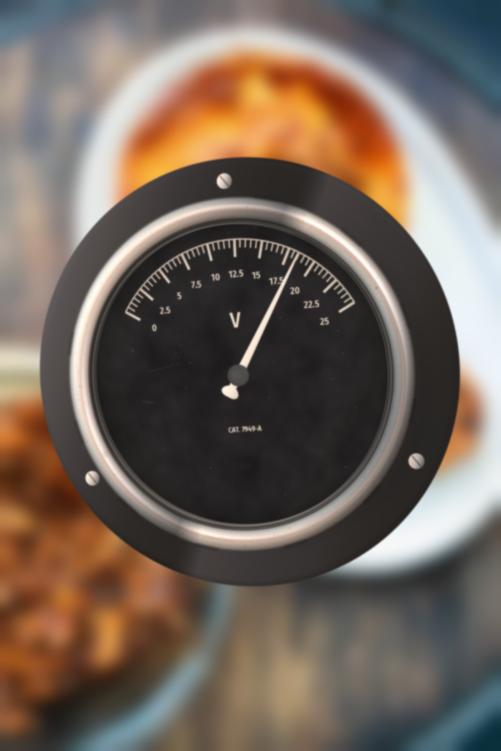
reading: 18.5,V
